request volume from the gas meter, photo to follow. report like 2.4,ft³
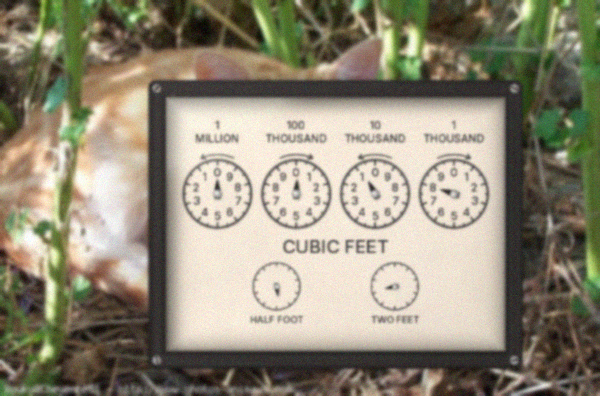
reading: 800,ft³
